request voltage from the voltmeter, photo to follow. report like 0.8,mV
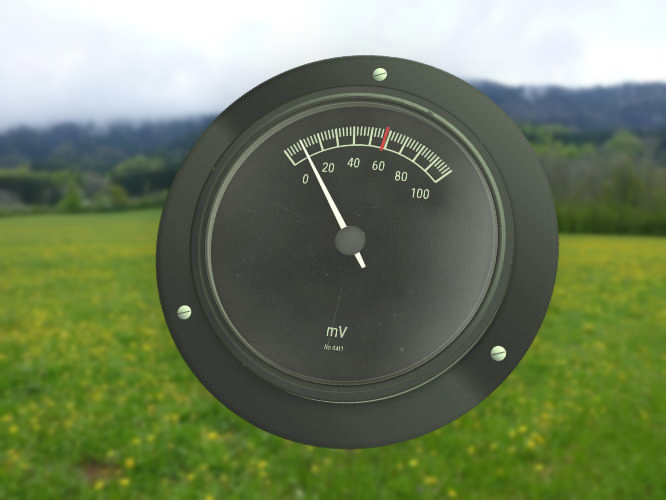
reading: 10,mV
